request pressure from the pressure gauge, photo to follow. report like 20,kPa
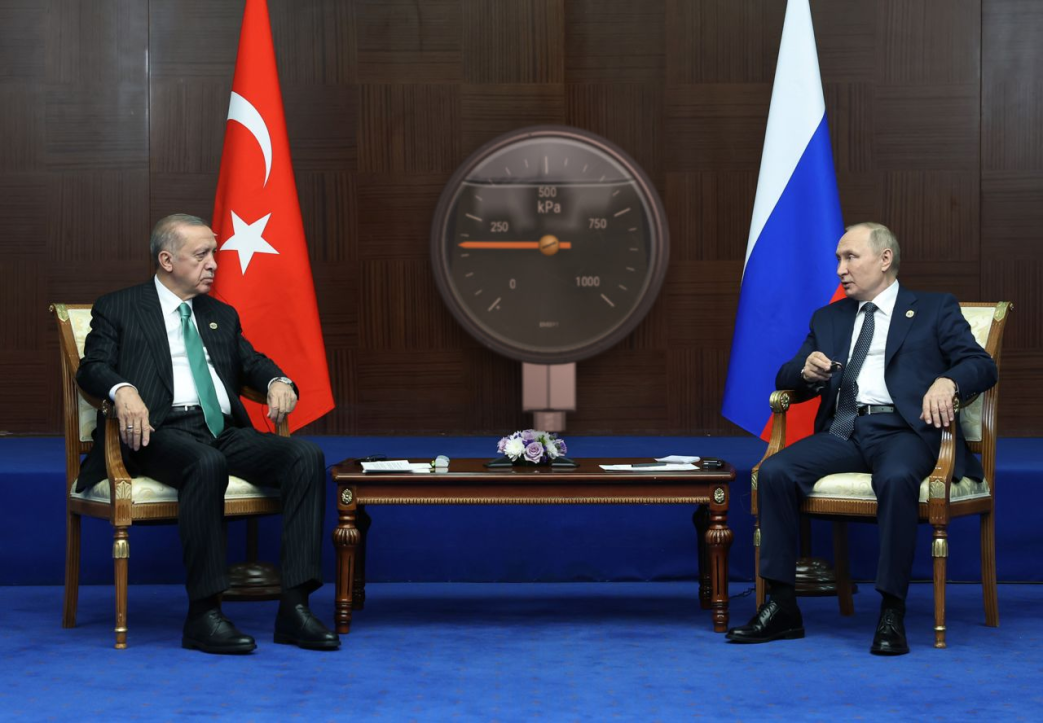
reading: 175,kPa
